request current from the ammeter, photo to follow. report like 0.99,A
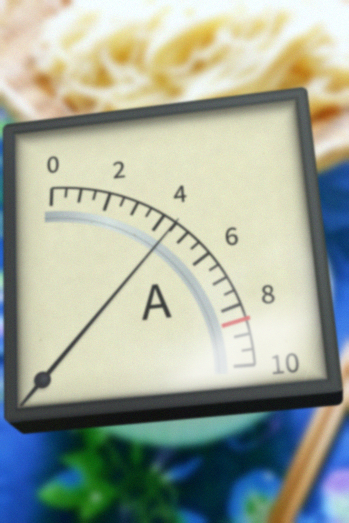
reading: 4.5,A
